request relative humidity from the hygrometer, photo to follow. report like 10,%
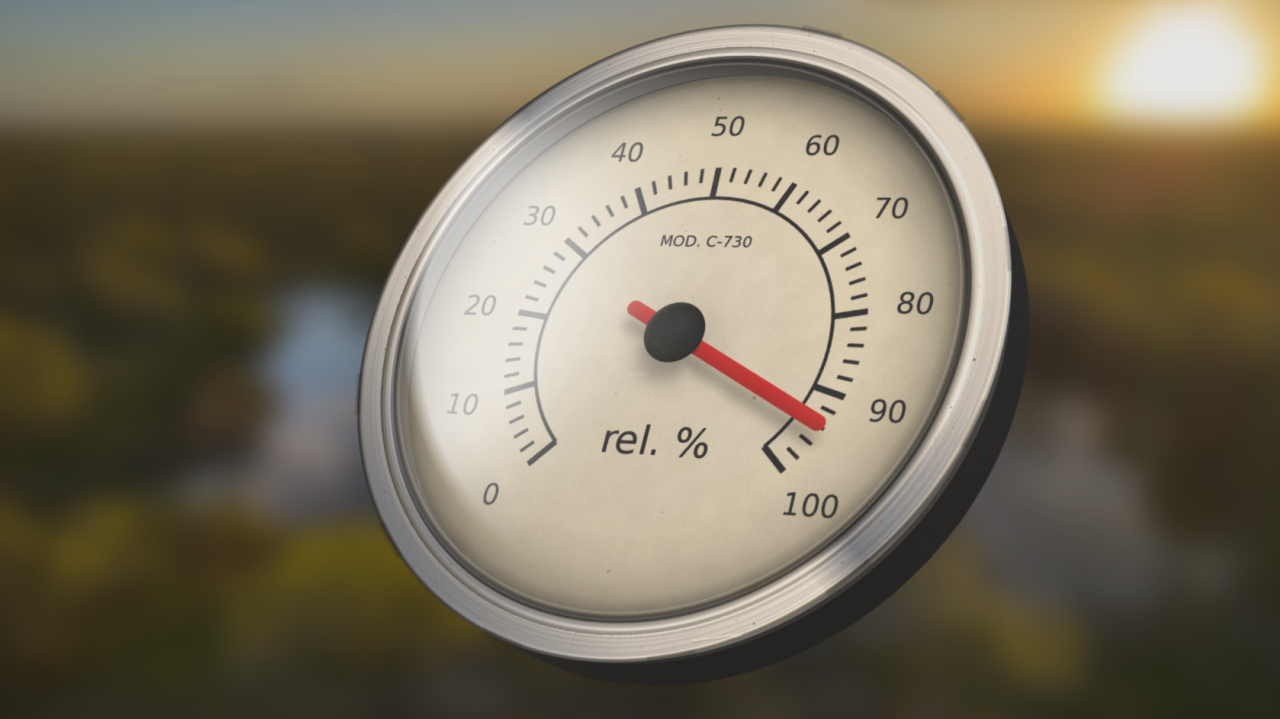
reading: 94,%
